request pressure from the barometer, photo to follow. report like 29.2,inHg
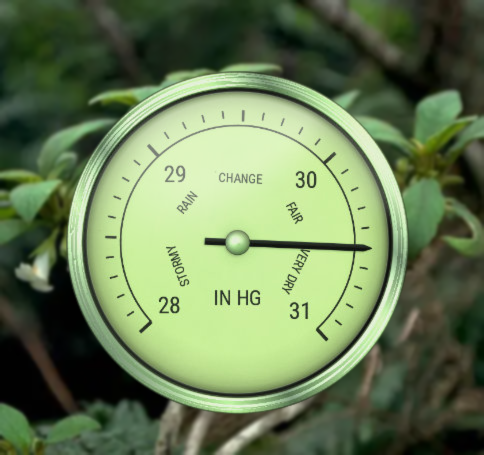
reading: 30.5,inHg
